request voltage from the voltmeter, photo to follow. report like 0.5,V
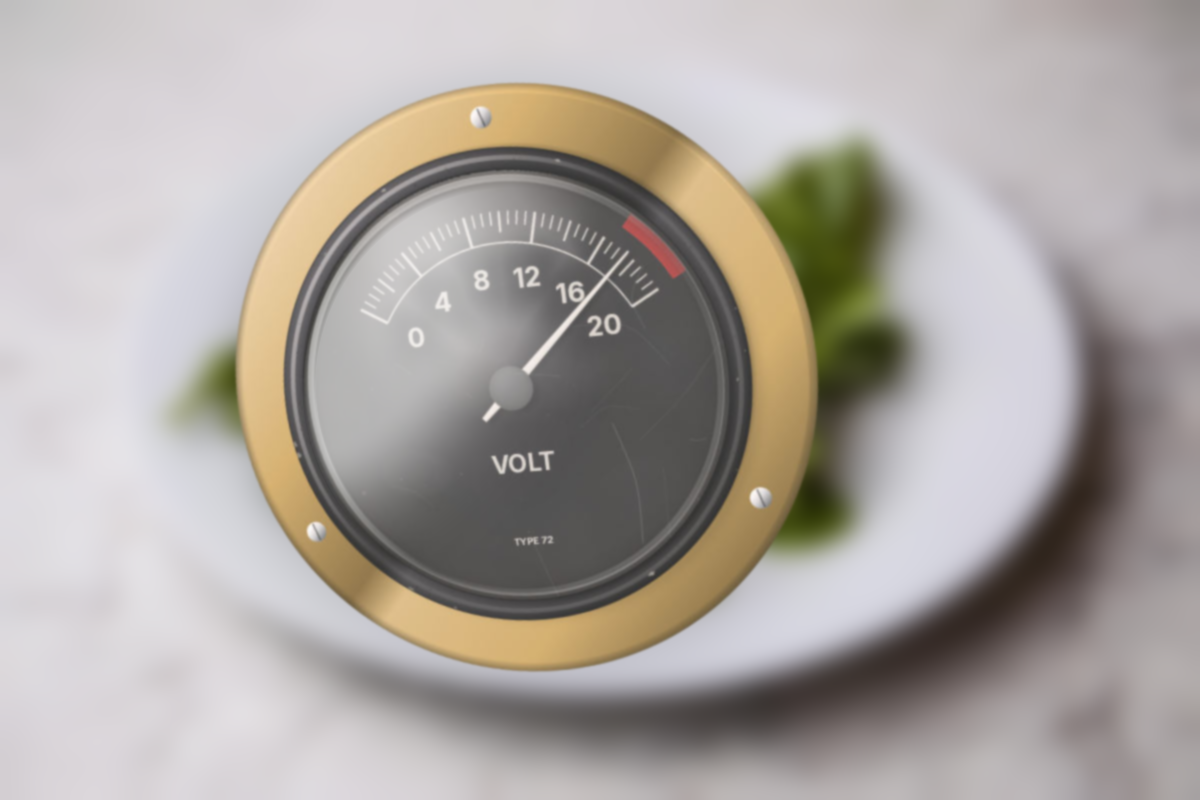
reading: 17.5,V
